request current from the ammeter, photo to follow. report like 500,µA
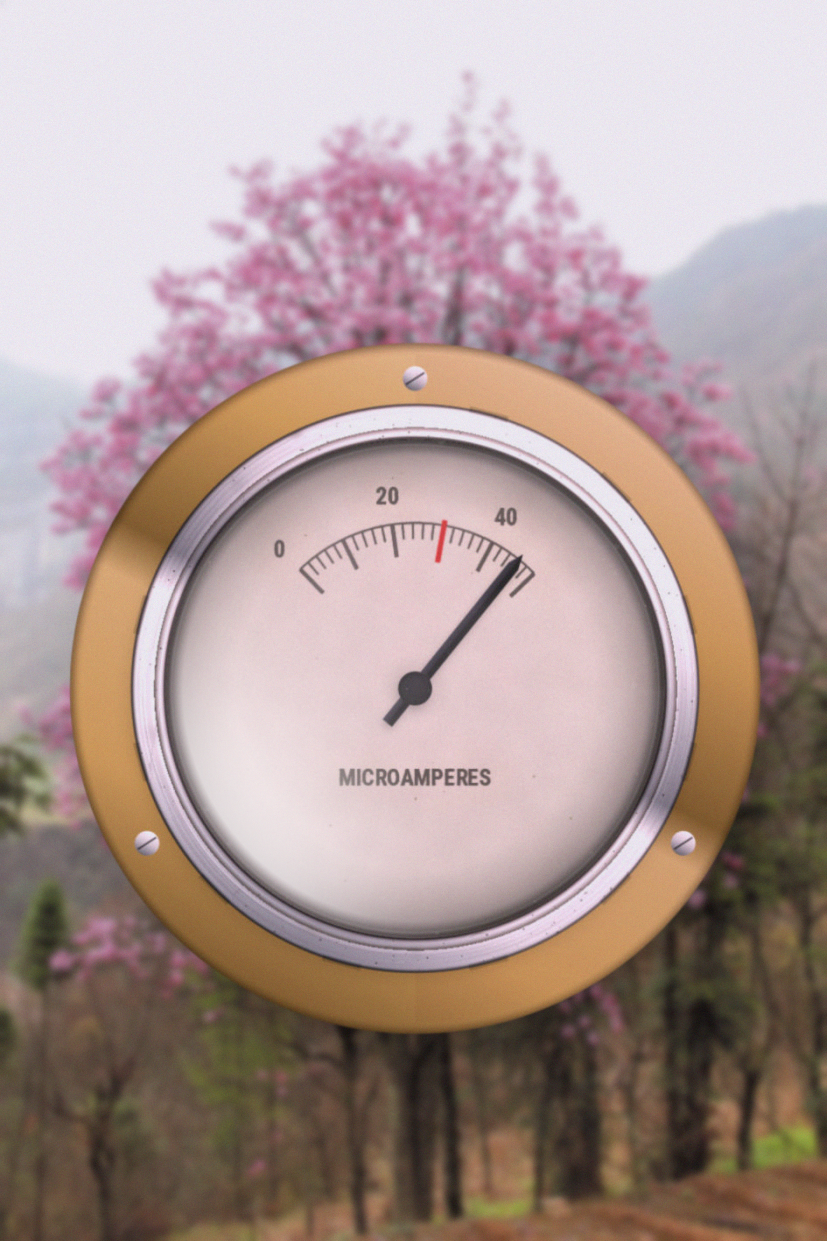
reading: 46,µA
